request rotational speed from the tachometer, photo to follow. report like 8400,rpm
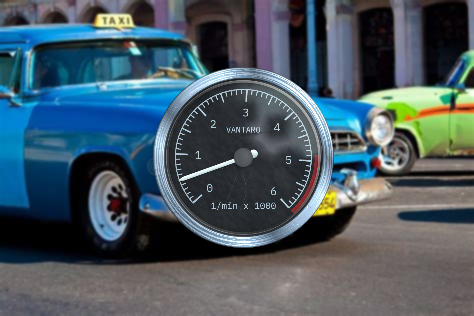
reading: 500,rpm
